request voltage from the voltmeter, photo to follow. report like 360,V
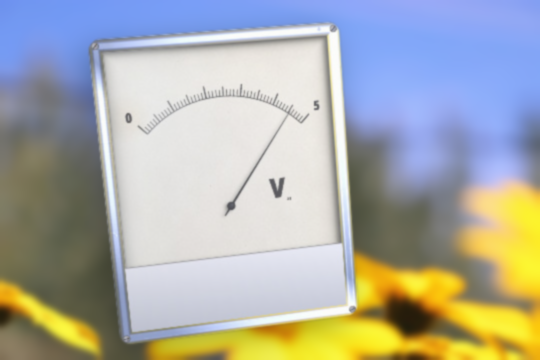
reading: 4.5,V
